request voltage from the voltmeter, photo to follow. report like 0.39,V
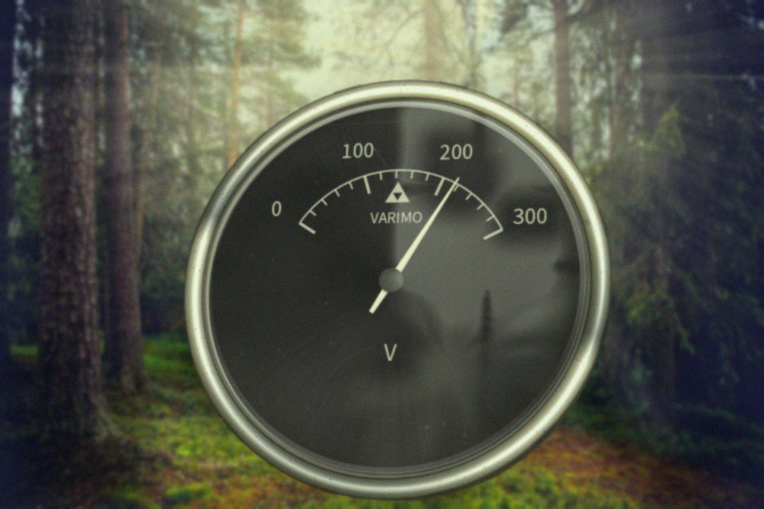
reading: 220,V
